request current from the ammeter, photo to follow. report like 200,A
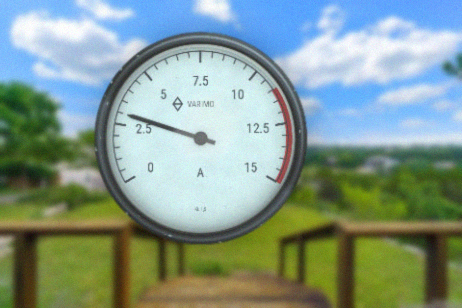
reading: 3,A
